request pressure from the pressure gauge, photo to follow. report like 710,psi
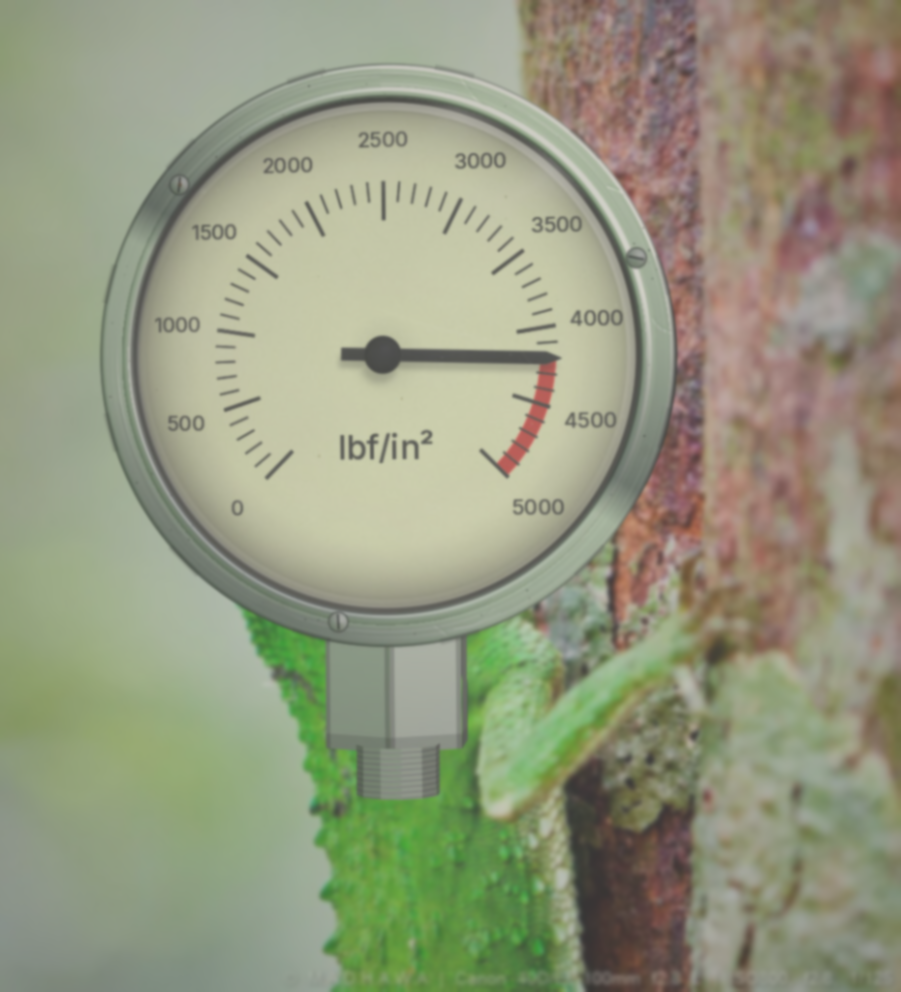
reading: 4200,psi
